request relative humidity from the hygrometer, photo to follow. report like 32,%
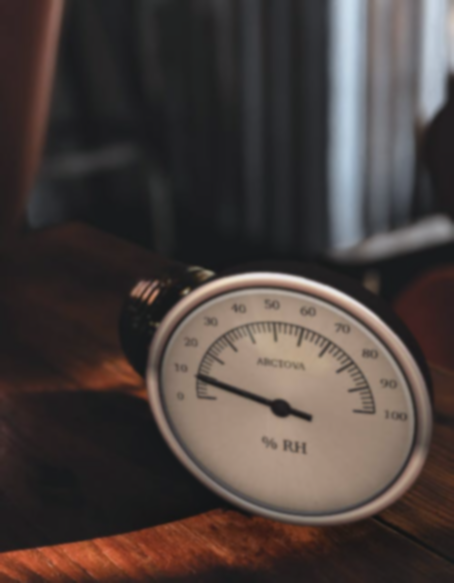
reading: 10,%
